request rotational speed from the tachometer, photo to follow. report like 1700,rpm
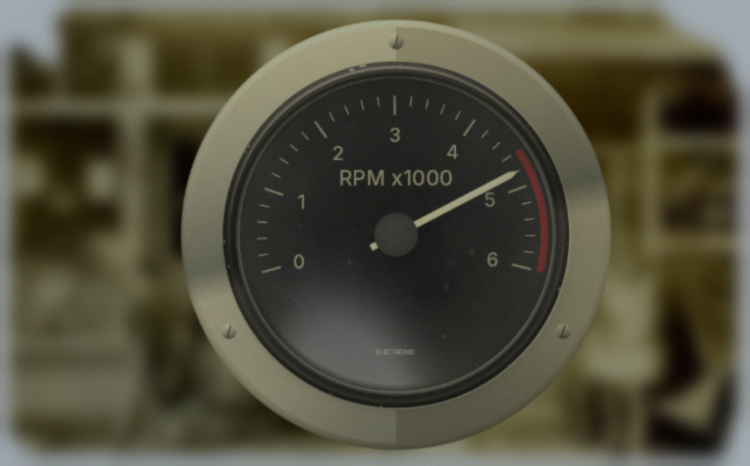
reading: 4800,rpm
